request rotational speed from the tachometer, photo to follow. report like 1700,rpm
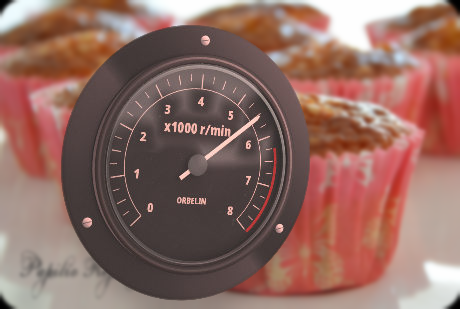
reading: 5500,rpm
